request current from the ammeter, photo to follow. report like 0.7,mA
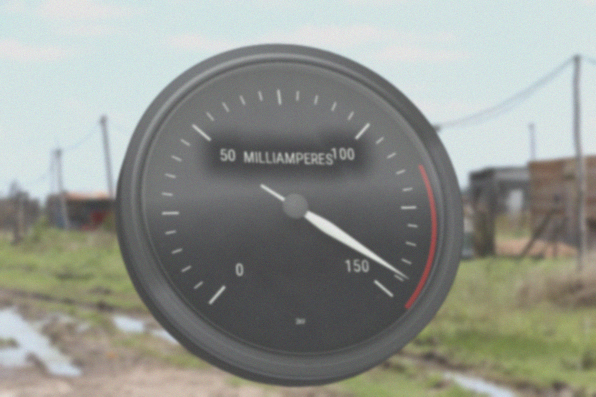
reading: 145,mA
